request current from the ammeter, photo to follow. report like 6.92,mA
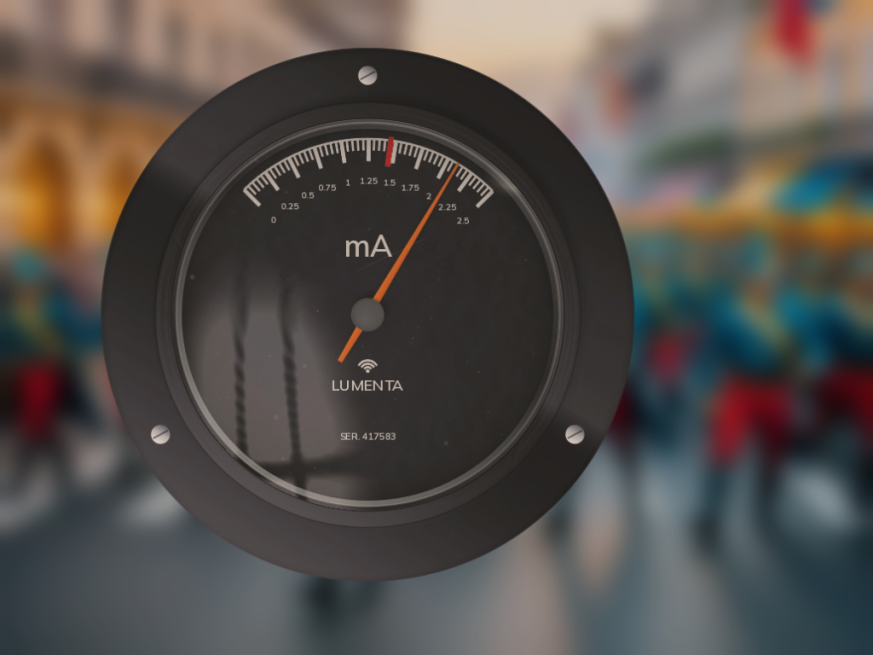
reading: 2.1,mA
